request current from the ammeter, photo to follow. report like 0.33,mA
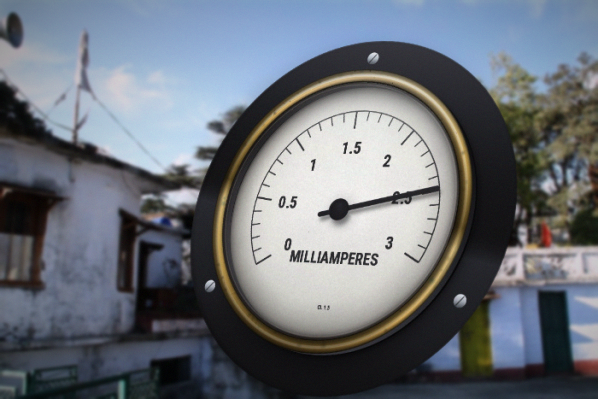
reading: 2.5,mA
